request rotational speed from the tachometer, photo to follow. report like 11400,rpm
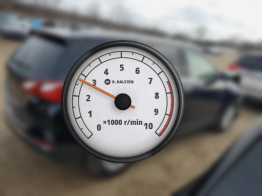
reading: 2750,rpm
